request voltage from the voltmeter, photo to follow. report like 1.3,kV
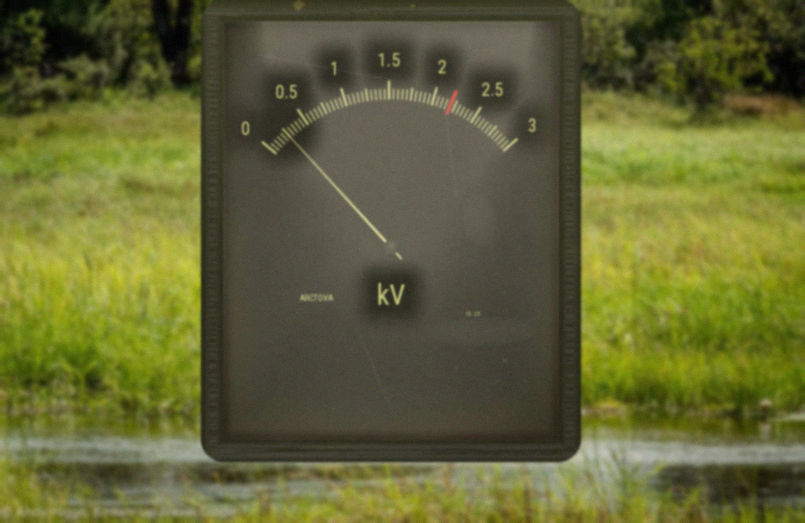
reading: 0.25,kV
